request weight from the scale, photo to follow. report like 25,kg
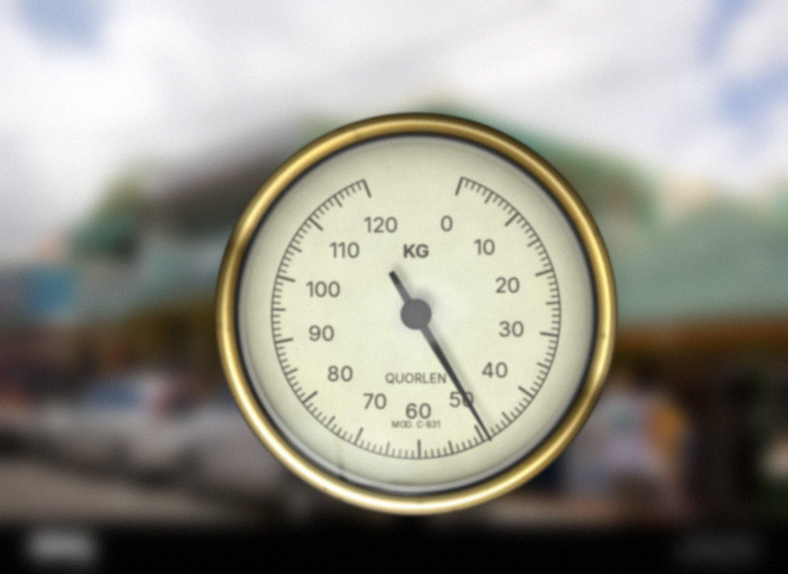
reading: 49,kg
